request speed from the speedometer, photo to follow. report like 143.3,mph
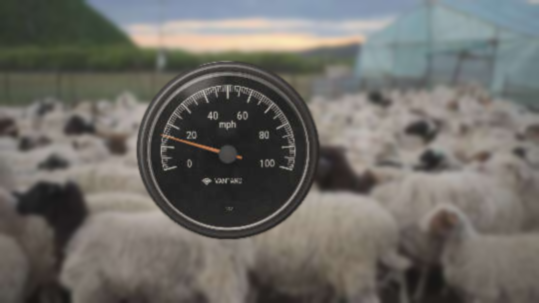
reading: 15,mph
